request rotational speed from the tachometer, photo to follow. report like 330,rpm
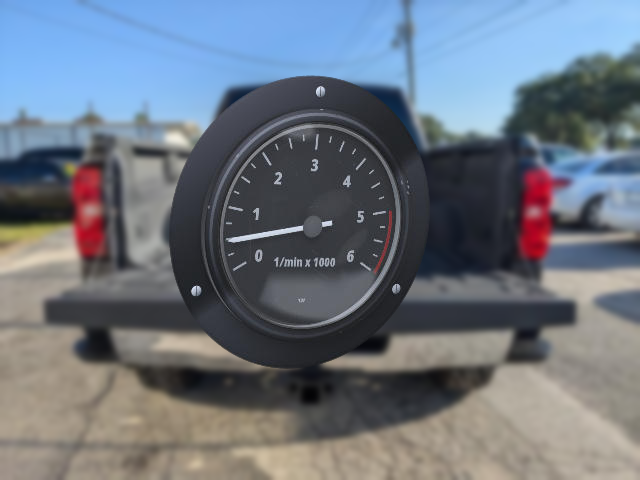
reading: 500,rpm
